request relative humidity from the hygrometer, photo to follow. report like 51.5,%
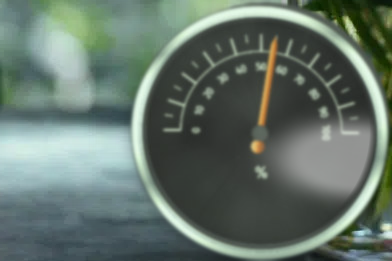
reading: 55,%
